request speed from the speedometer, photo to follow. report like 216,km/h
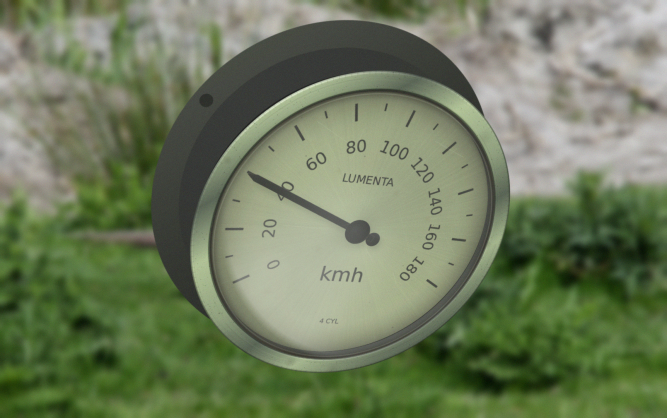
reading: 40,km/h
